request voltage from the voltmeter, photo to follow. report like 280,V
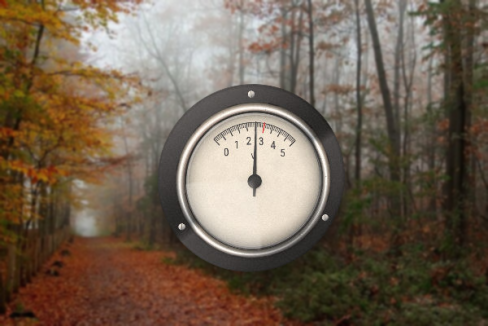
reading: 2.5,V
